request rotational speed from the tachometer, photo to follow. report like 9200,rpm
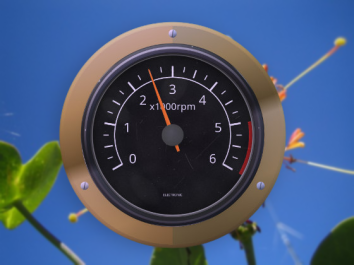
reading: 2500,rpm
